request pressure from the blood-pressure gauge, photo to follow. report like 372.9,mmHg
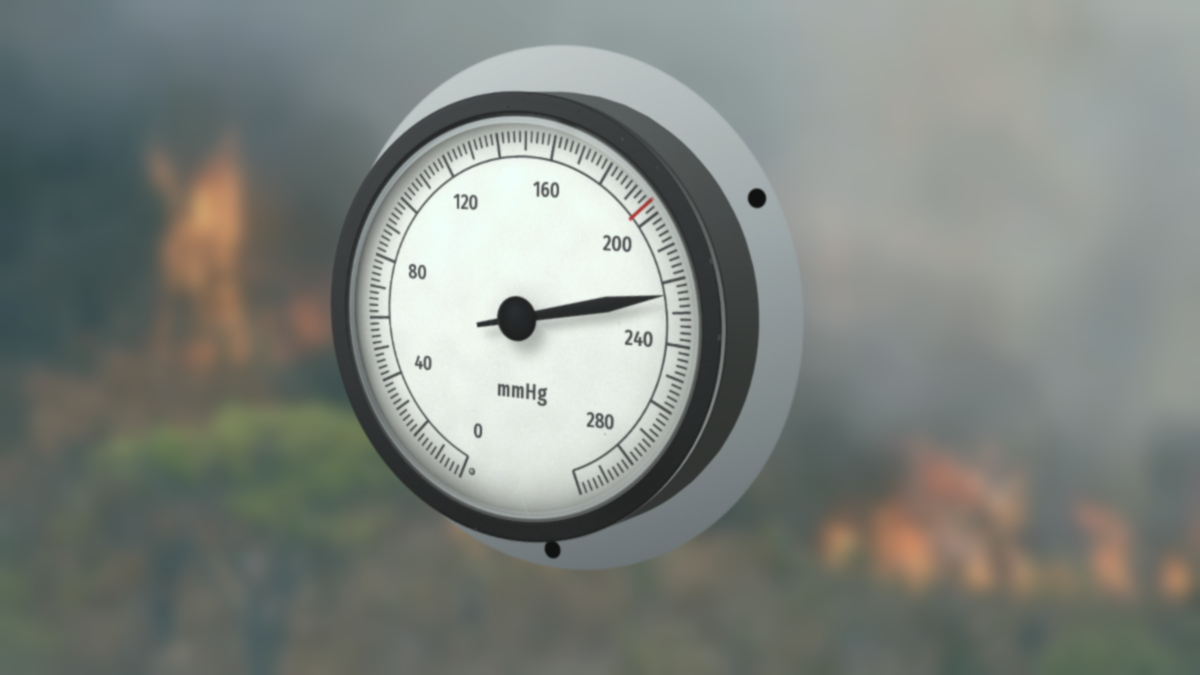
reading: 224,mmHg
